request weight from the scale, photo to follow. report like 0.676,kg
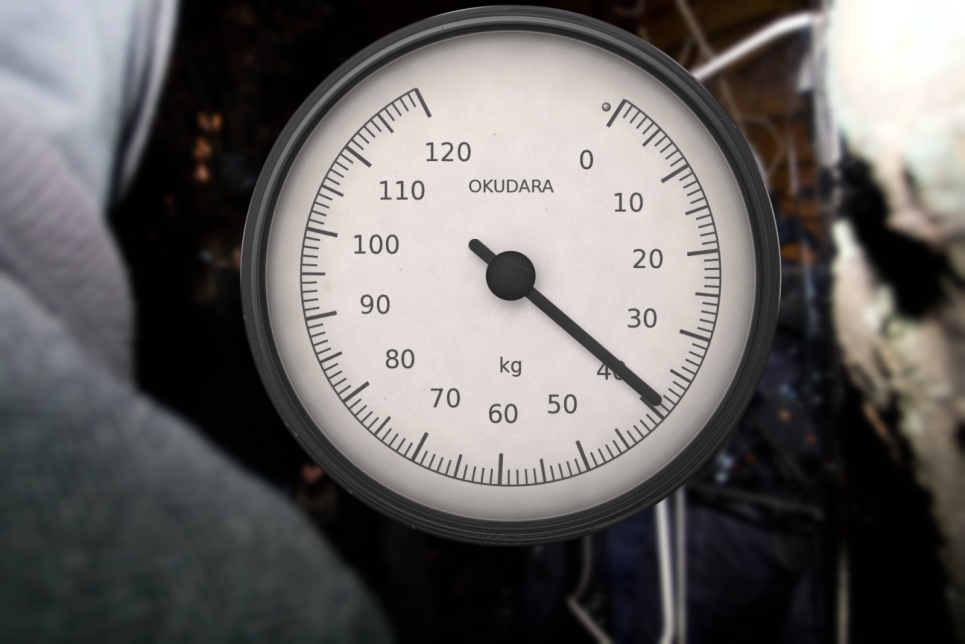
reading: 39,kg
